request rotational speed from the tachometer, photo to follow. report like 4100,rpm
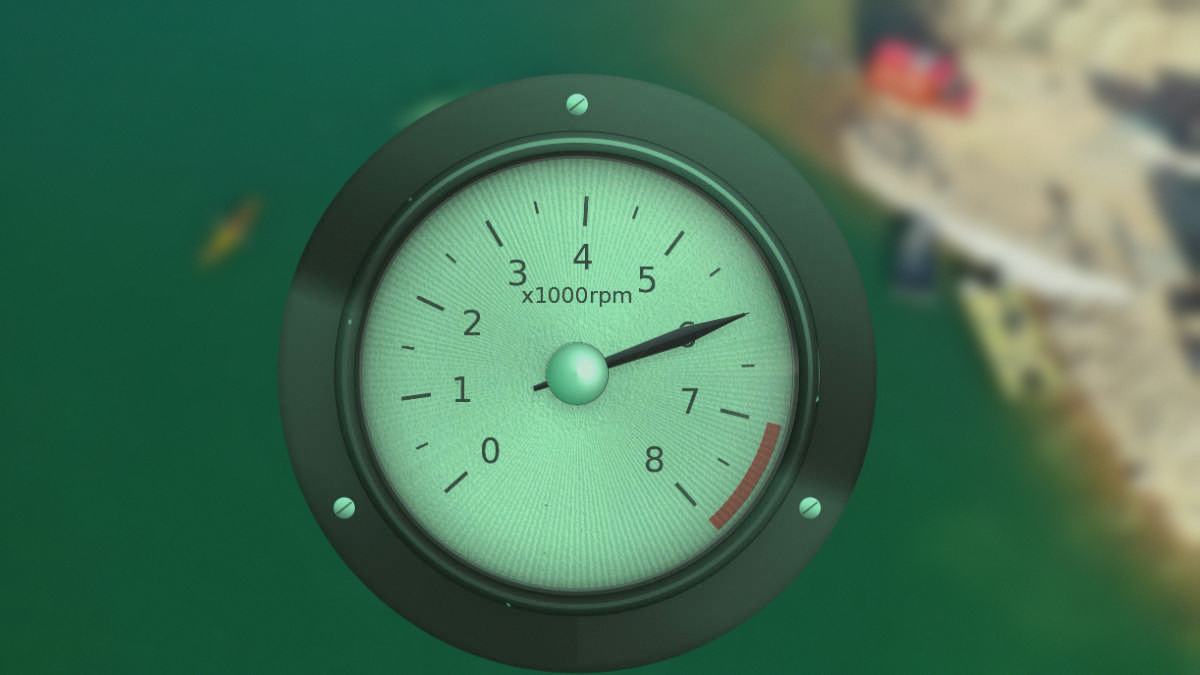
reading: 6000,rpm
